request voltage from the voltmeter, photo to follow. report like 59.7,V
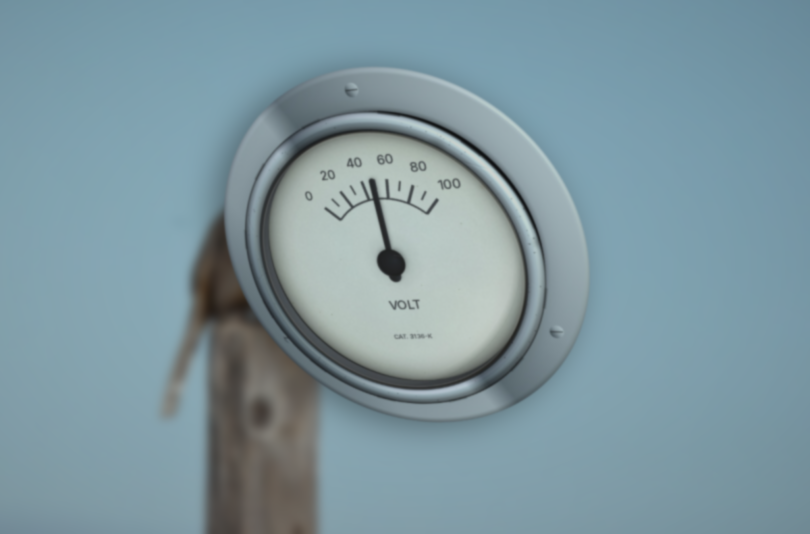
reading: 50,V
